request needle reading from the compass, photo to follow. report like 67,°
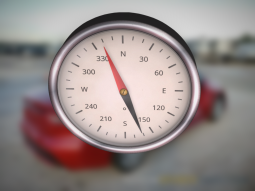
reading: 340,°
